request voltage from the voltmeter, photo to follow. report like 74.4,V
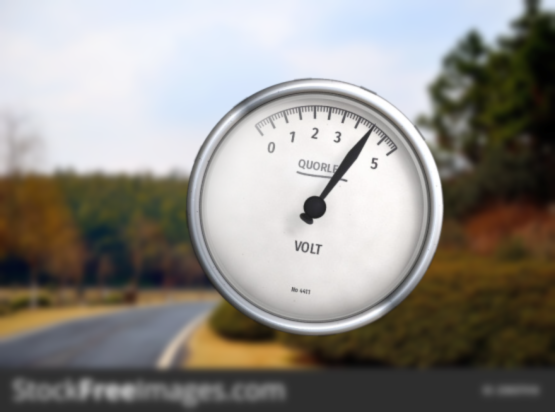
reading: 4,V
